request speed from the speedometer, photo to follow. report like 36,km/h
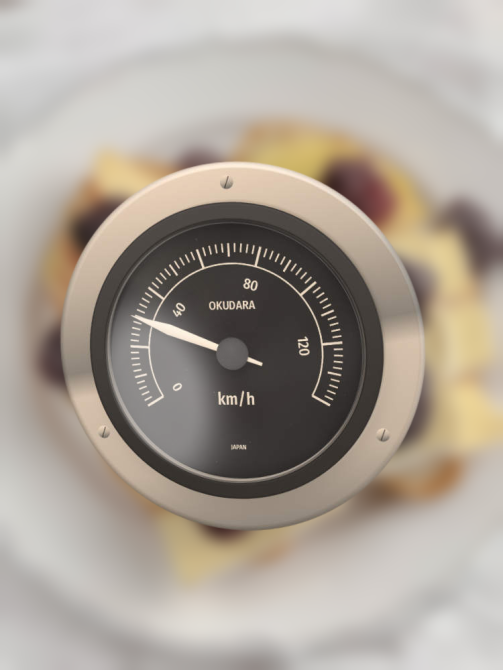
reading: 30,km/h
